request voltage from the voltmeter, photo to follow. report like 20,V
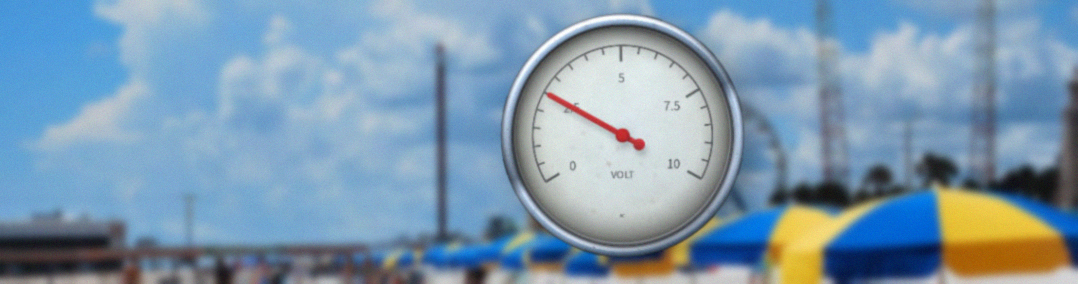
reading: 2.5,V
